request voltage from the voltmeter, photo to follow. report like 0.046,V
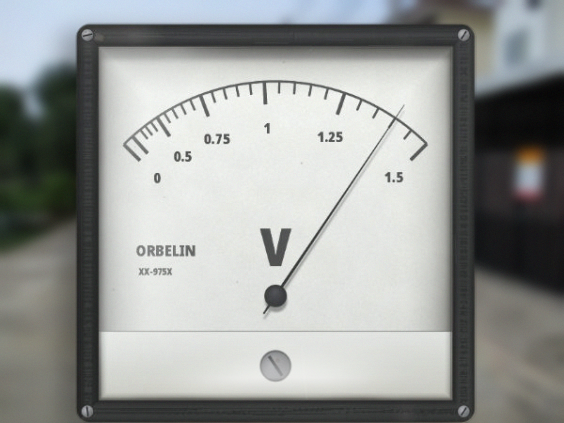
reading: 1.4,V
